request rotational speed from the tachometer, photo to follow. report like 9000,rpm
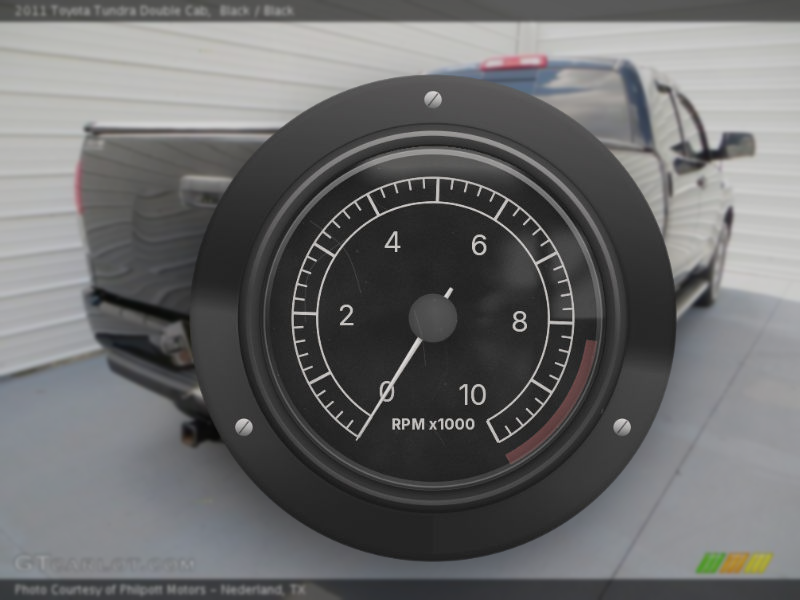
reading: 0,rpm
